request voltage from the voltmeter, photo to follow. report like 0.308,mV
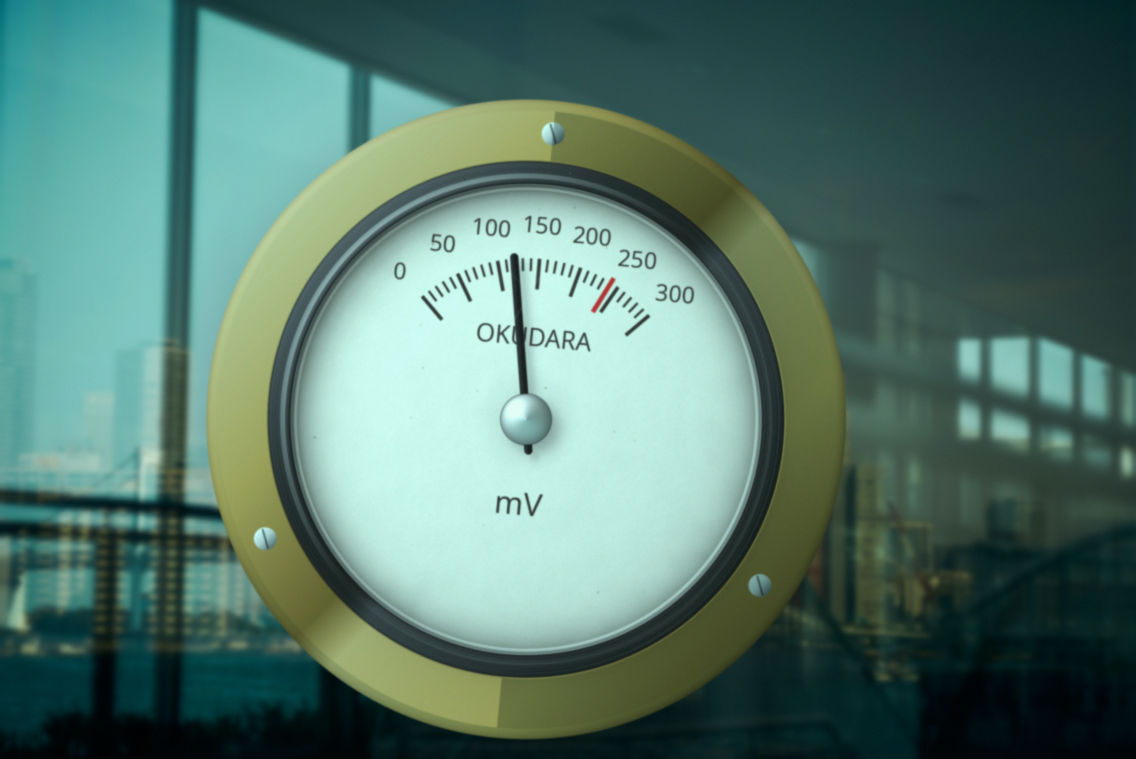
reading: 120,mV
